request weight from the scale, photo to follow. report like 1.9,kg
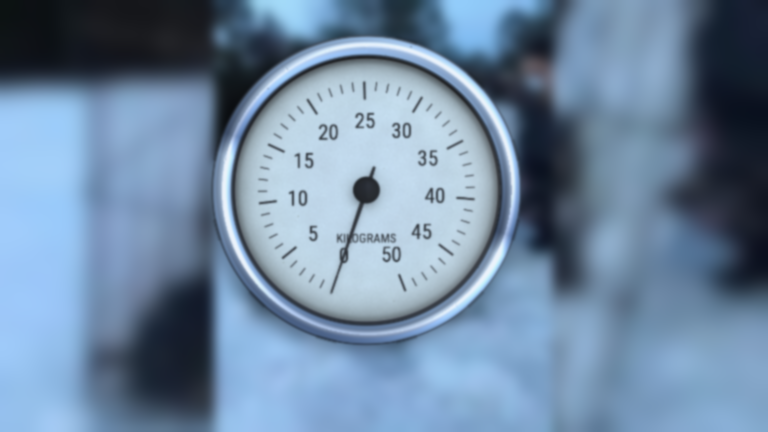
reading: 0,kg
